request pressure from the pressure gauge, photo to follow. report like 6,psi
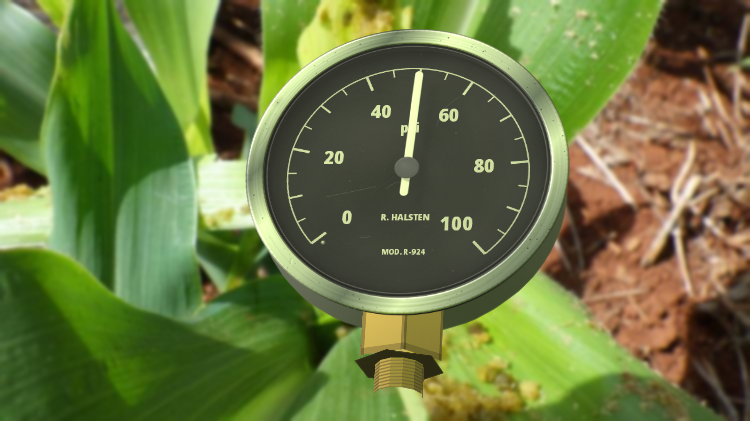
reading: 50,psi
